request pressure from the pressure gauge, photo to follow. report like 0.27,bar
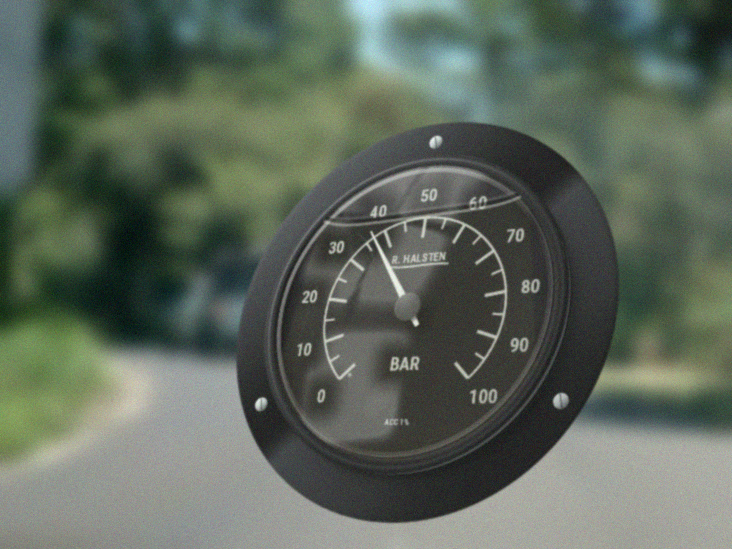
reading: 37.5,bar
